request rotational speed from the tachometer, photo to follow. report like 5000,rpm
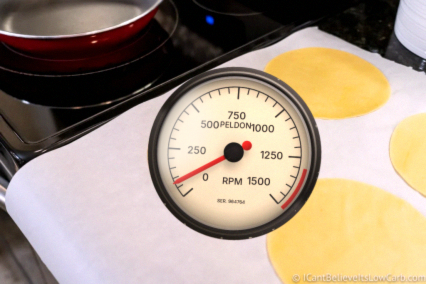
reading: 75,rpm
